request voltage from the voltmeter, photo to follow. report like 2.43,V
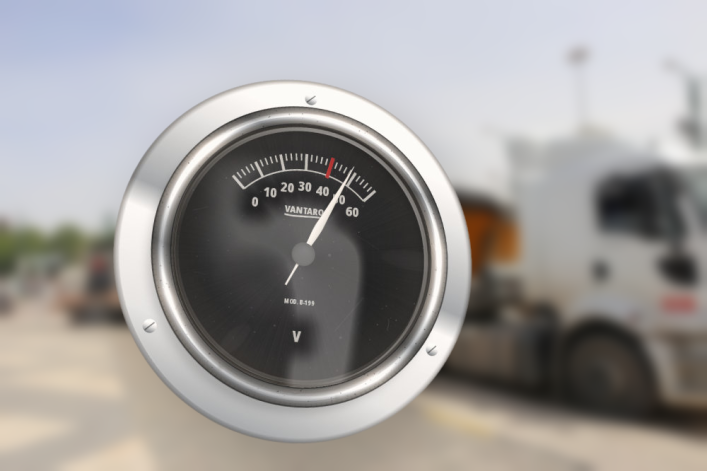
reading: 48,V
